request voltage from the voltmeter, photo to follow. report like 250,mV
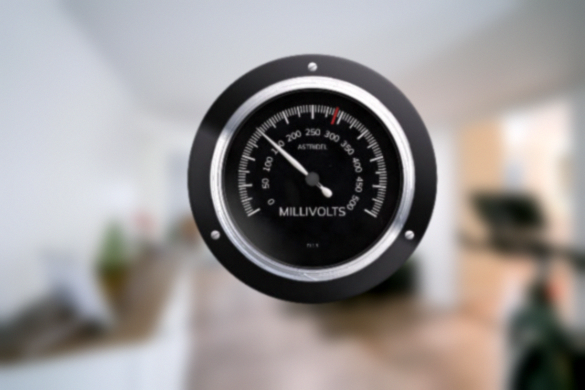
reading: 150,mV
